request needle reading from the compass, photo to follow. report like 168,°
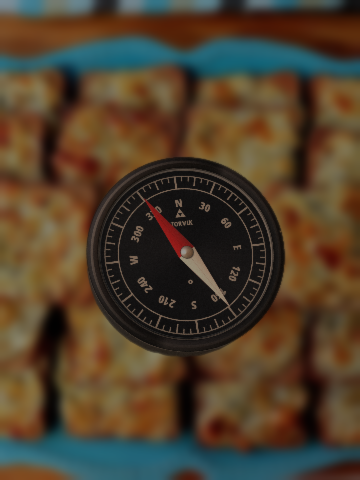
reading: 330,°
